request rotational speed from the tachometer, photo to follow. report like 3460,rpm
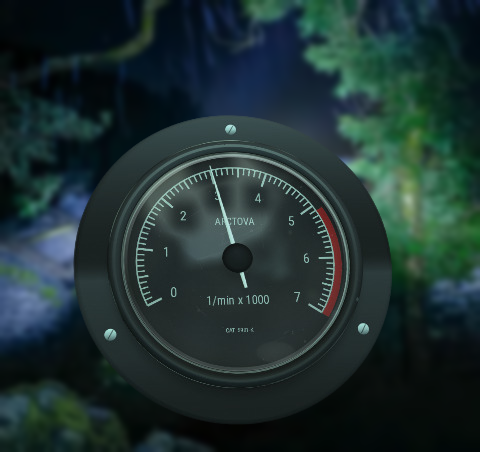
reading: 3000,rpm
